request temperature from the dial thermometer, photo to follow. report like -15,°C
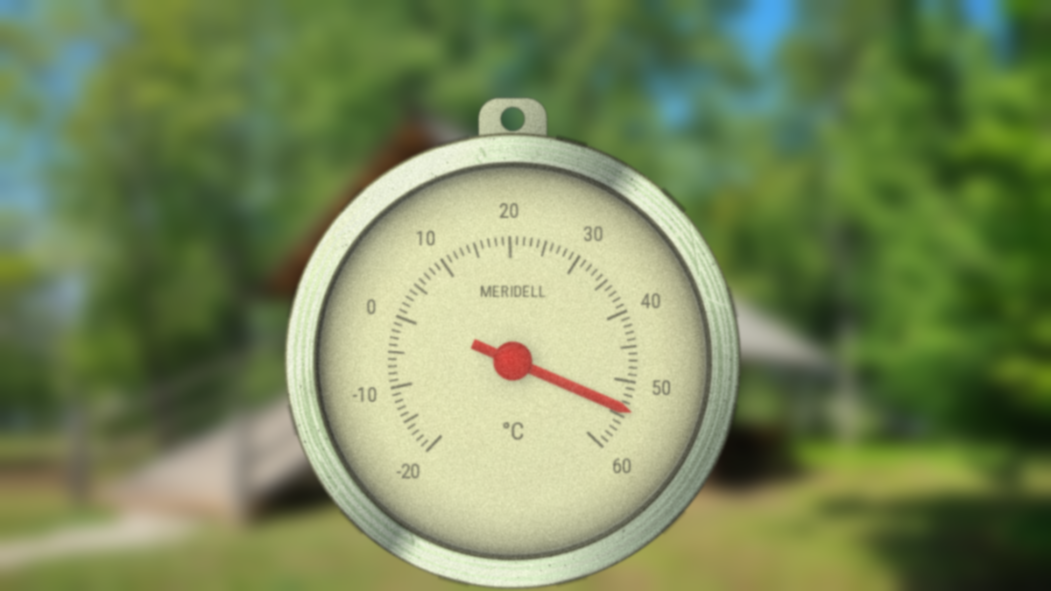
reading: 54,°C
